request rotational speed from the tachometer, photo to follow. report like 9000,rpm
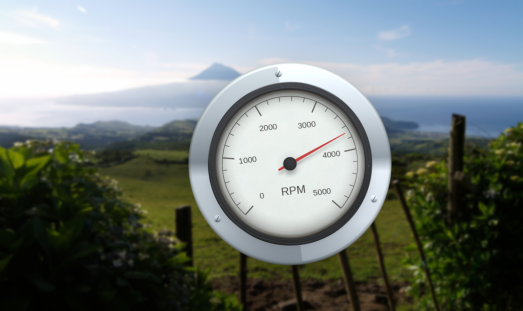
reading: 3700,rpm
